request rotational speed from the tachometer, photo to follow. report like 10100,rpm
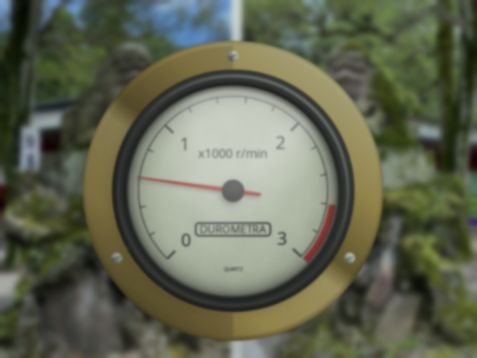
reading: 600,rpm
